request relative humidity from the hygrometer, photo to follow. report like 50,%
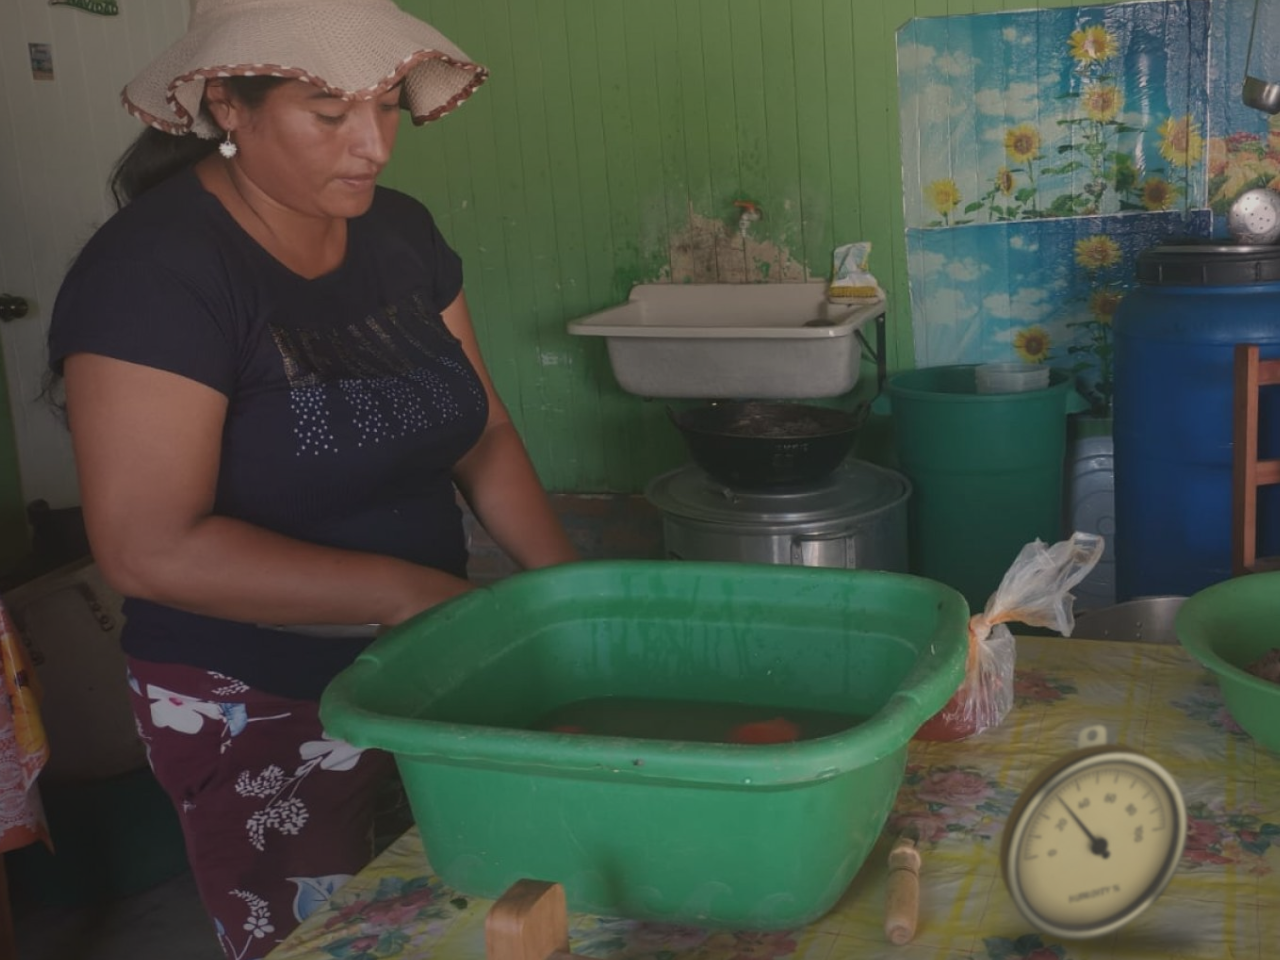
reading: 30,%
